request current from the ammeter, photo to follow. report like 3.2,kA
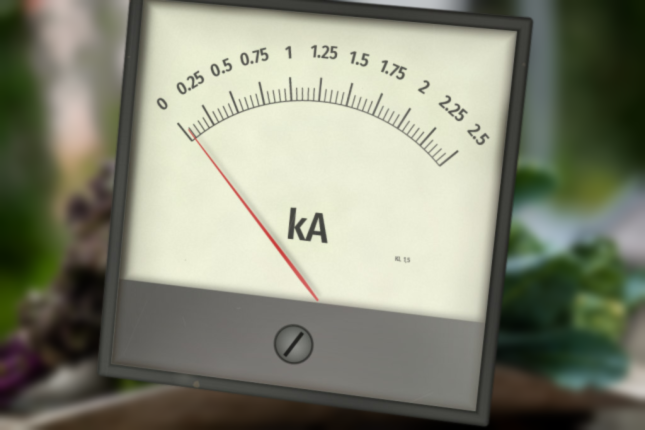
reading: 0.05,kA
